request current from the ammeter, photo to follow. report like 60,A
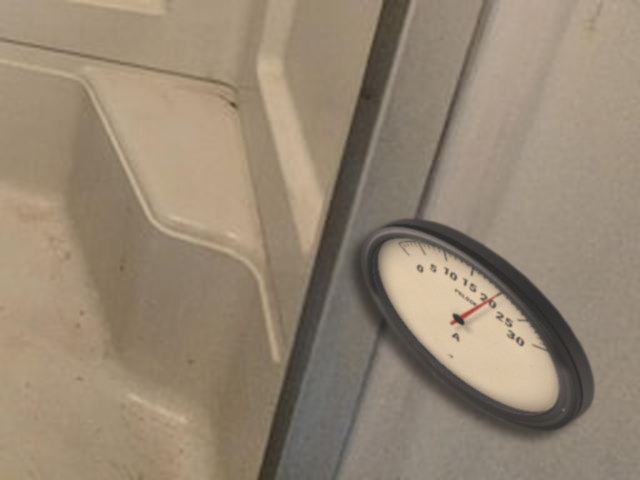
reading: 20,A
